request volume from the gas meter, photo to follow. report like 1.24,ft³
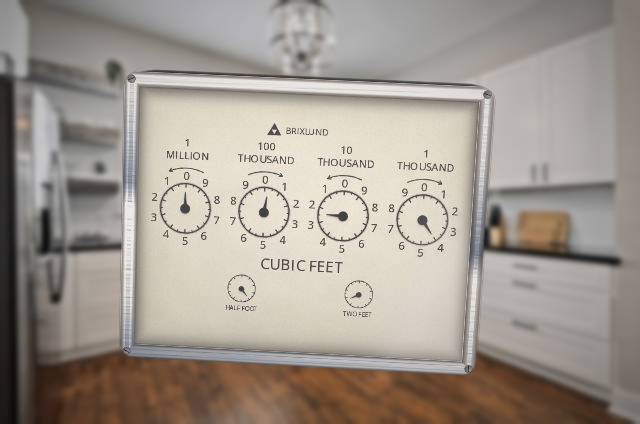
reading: 2400,ft³
